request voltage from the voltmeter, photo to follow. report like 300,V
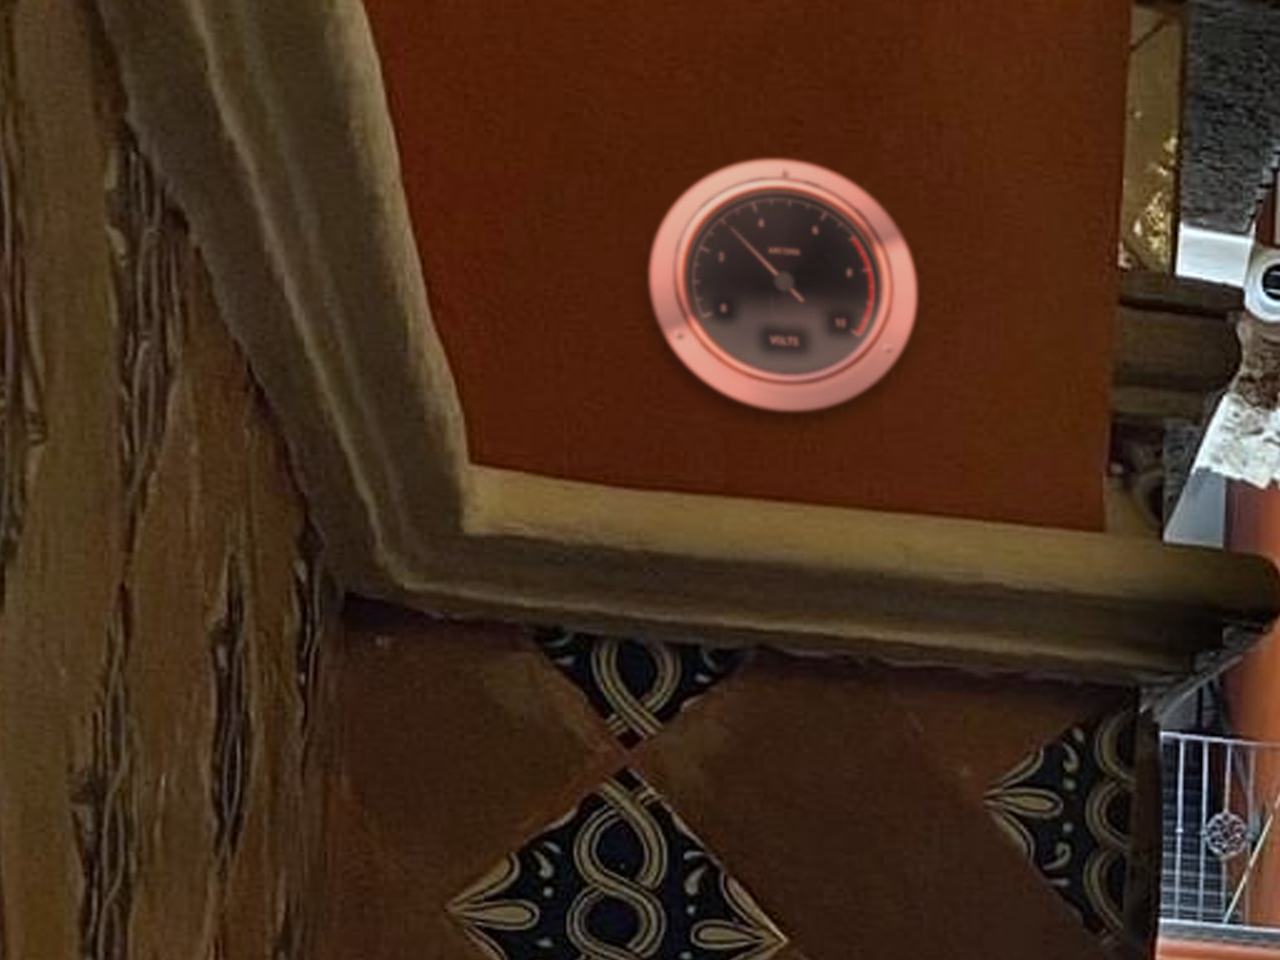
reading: 3,V
